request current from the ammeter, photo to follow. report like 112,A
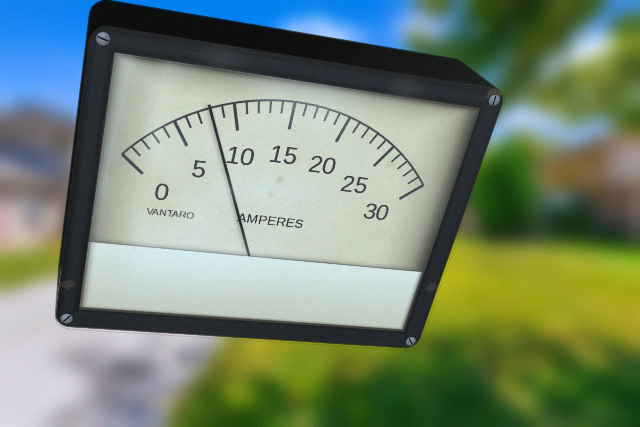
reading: 8,A
